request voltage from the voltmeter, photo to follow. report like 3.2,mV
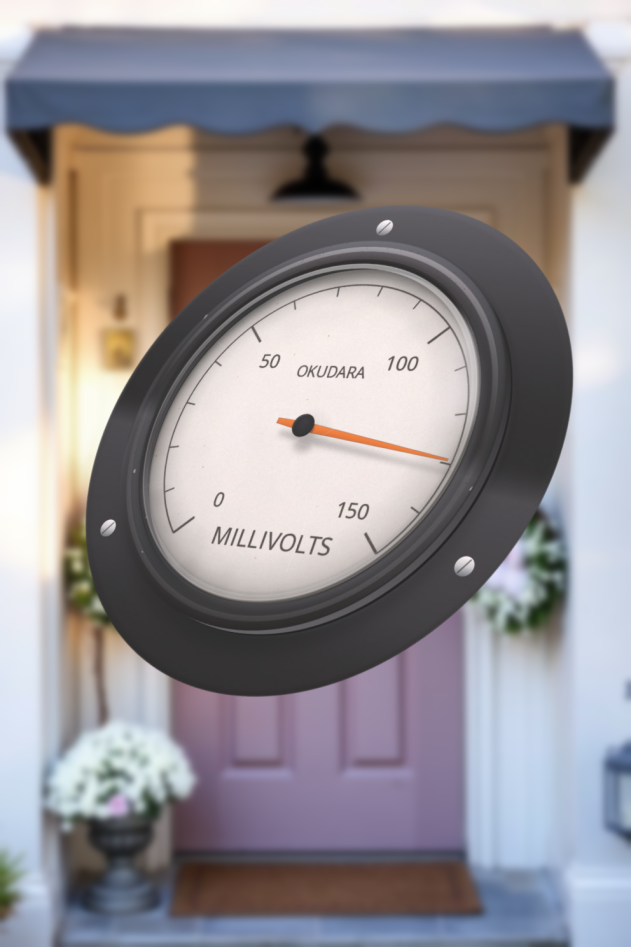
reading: 130,mV
